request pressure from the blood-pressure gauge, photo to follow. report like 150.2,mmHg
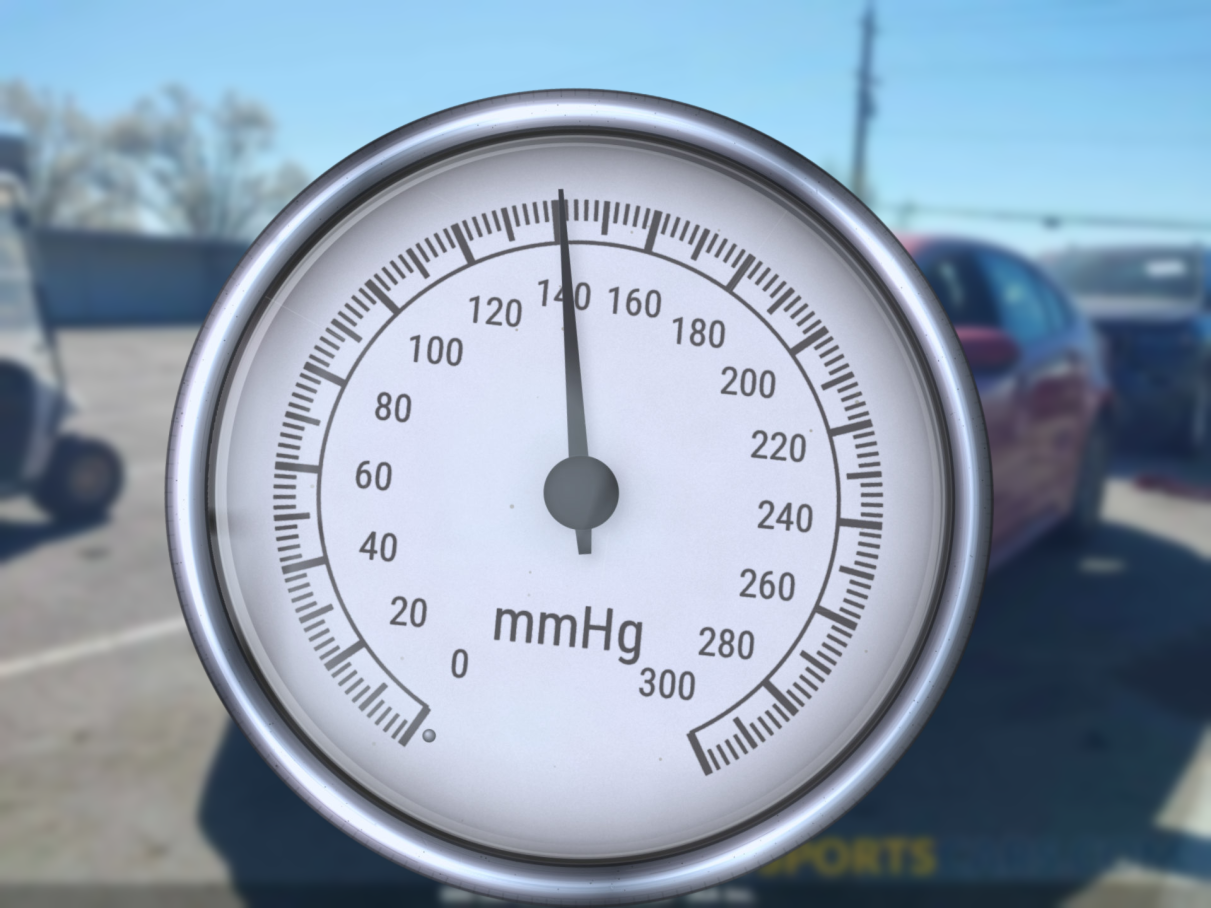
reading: 141,mmHg
